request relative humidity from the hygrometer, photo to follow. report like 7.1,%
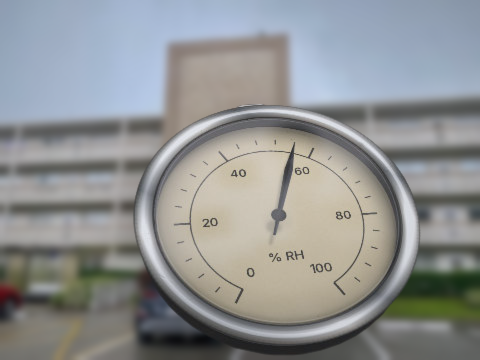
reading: 56,%
